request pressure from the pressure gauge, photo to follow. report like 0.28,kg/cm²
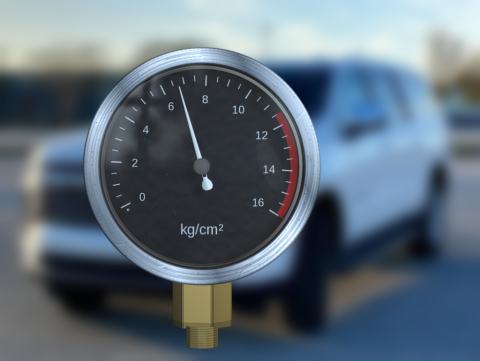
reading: 6.75,kg/cm²
